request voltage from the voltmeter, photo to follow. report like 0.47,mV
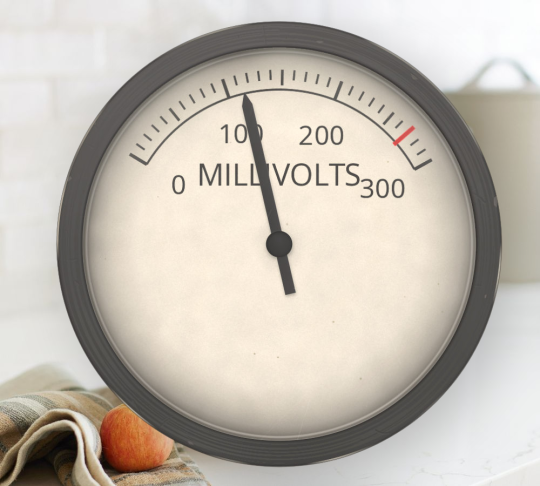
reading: 115,mV
